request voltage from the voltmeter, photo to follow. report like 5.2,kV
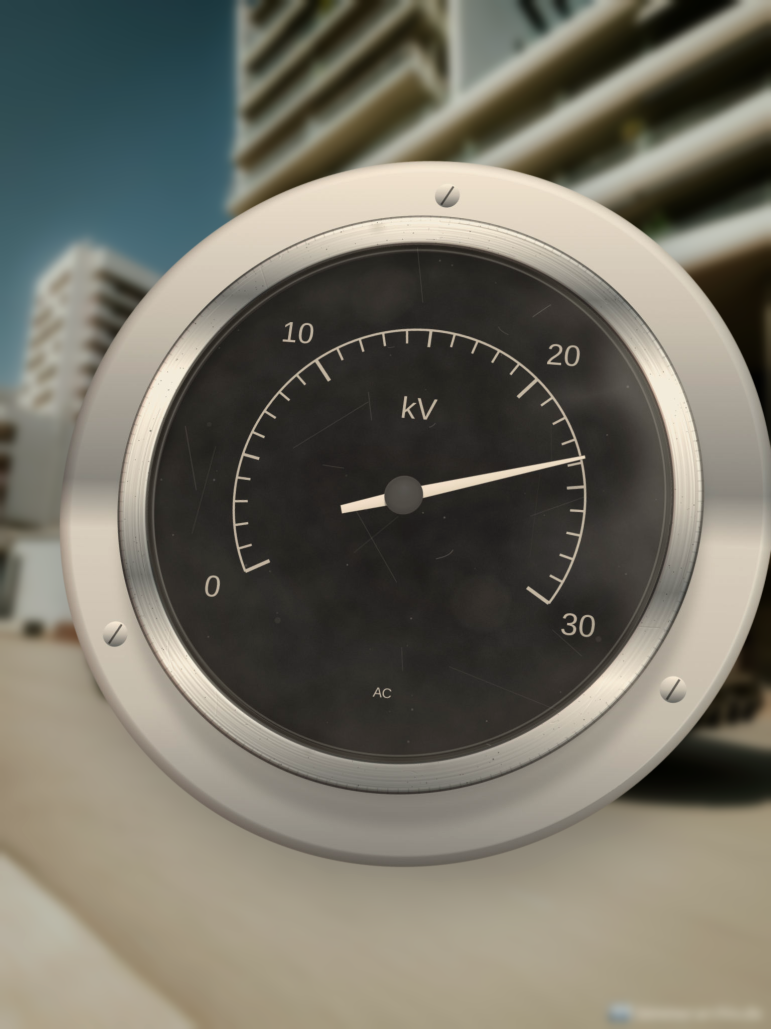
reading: 24,kV
